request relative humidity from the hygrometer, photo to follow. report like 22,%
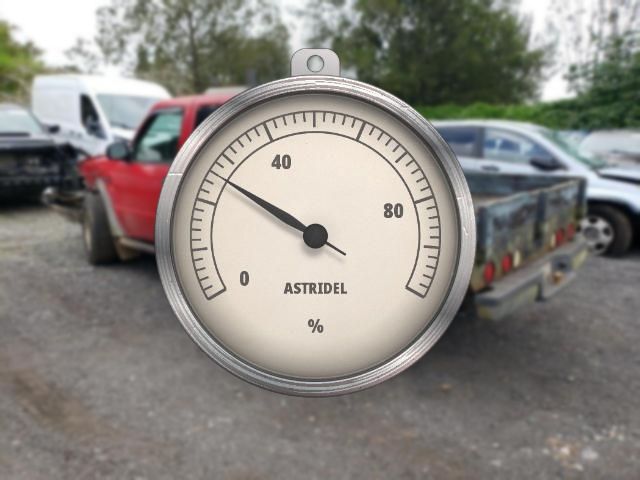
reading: 26,%
